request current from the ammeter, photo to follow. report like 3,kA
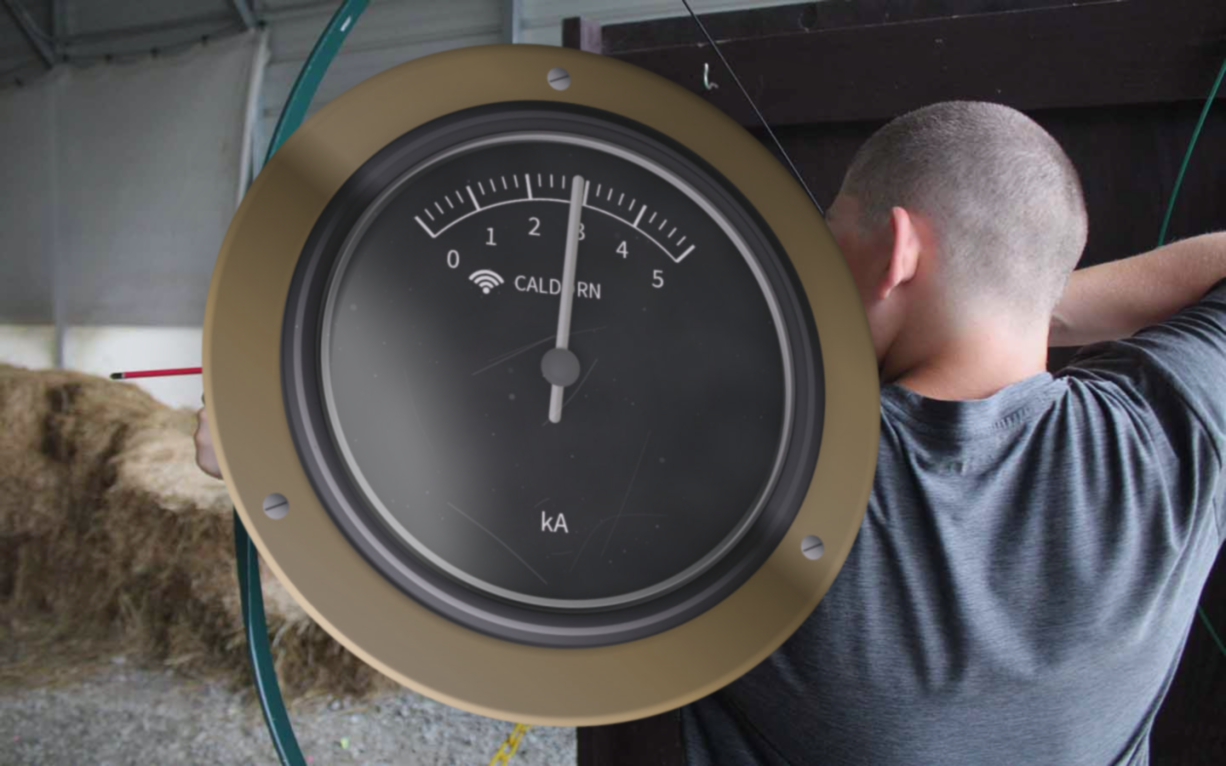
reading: 2.8,kA
